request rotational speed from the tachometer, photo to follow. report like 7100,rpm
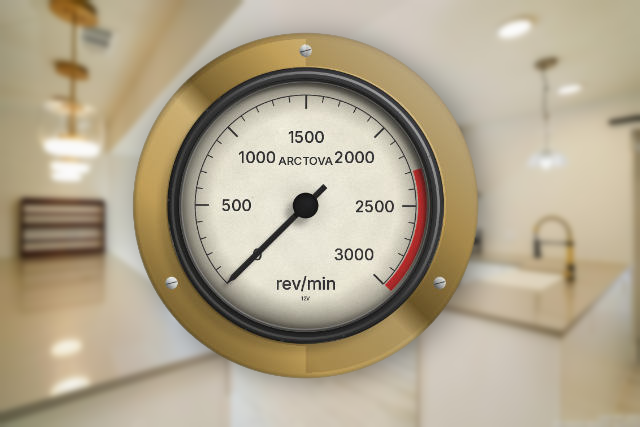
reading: 0,rpm
